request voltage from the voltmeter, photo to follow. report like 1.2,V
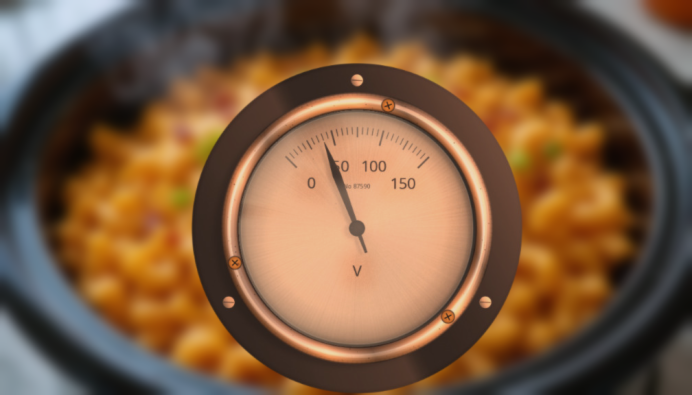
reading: 40,V
